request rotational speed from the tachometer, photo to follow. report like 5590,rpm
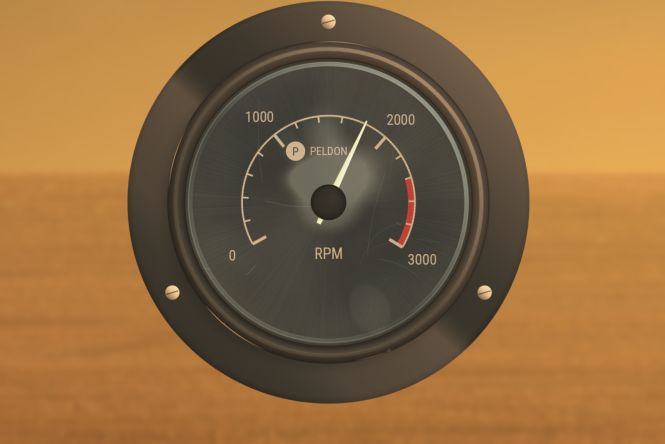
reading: 1800,rpm
